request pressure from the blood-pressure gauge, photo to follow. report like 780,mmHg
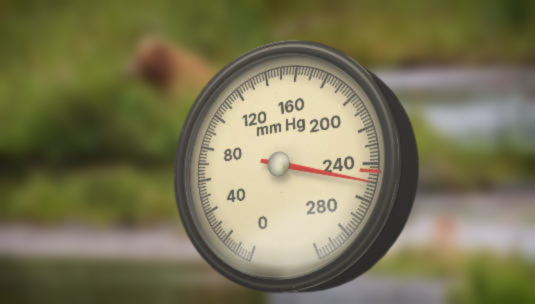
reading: 250,mmHg
